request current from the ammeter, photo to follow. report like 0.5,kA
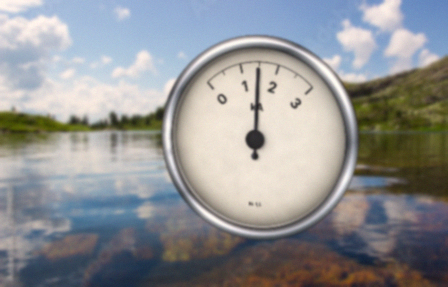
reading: 1.5,kA
